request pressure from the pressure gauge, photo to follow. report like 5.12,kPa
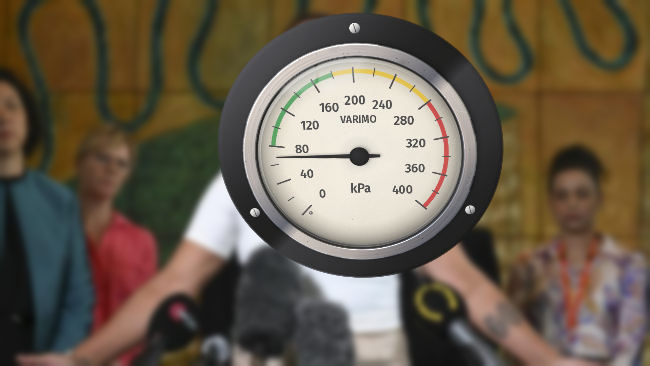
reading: 70,kPa
